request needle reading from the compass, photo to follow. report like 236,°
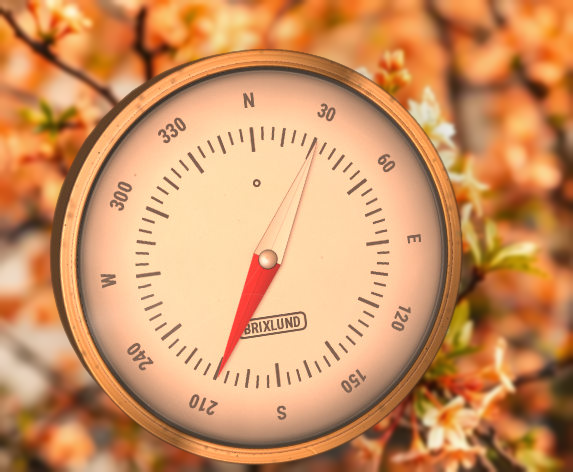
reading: 210,°
